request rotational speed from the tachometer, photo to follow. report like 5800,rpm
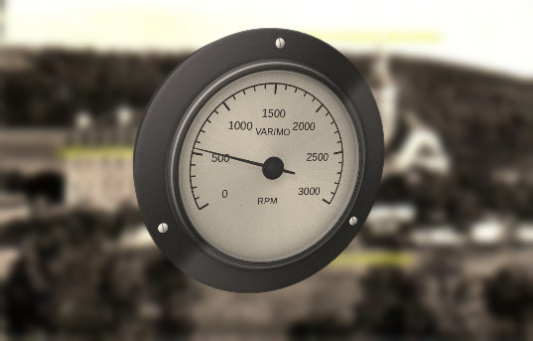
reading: 550,rpm
